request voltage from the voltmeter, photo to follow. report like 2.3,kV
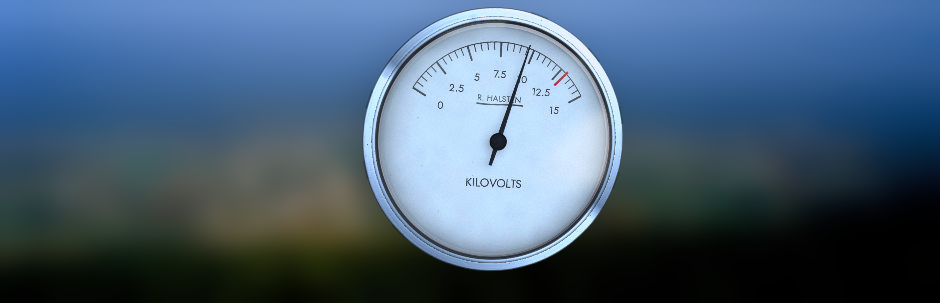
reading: 9.5,kV
